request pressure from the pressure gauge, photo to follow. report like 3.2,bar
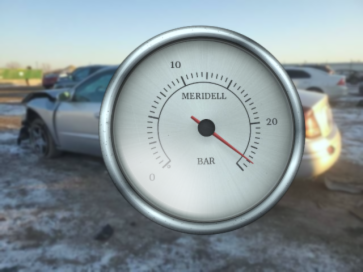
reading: 24,bar
